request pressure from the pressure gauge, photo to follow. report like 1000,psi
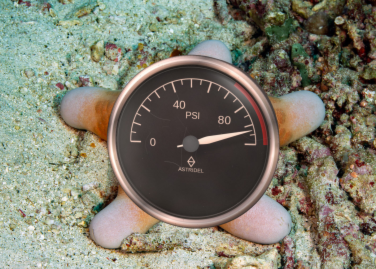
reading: 92.5,psi
